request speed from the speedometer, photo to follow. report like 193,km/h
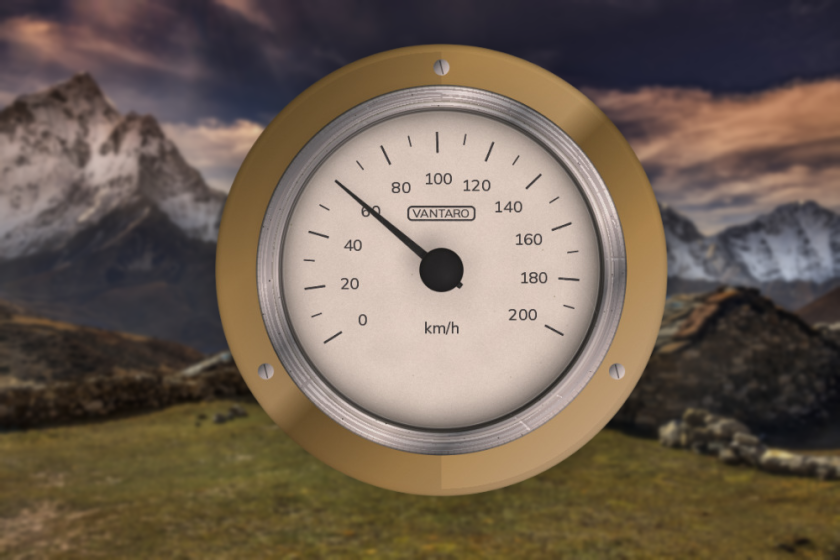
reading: 60,km/h
